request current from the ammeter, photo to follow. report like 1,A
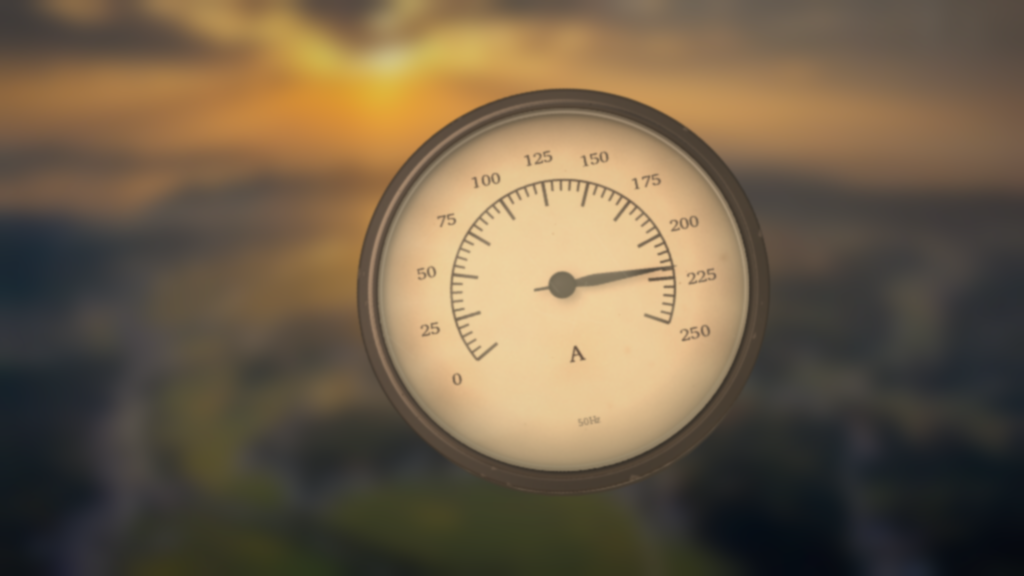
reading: 220,A
